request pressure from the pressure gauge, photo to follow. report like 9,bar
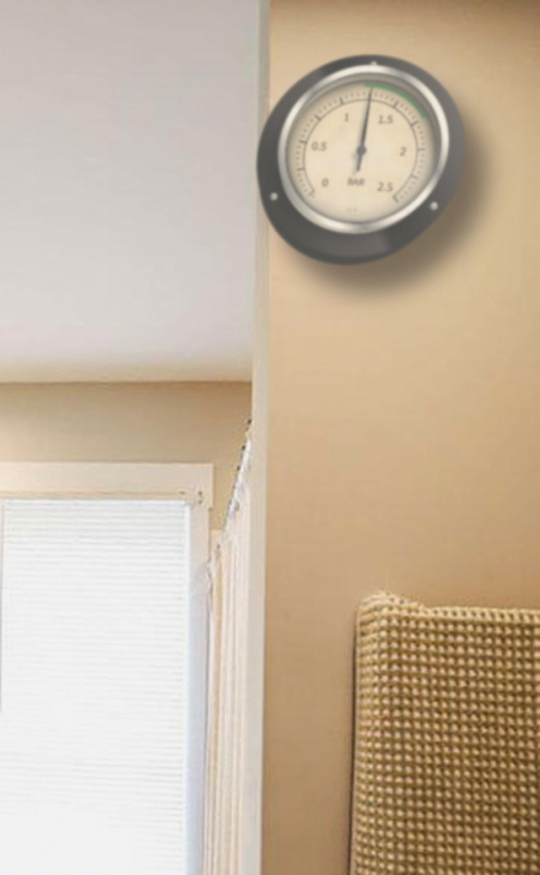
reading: 1.25,bar
